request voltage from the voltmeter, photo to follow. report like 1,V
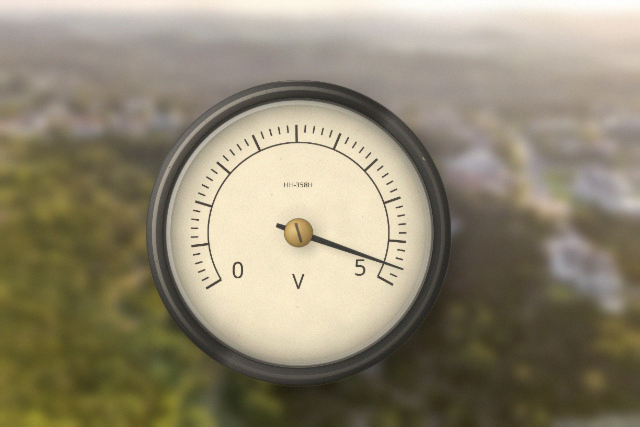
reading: 4.8,V
